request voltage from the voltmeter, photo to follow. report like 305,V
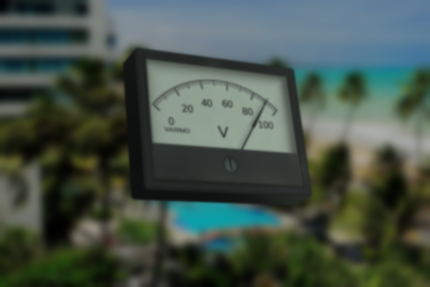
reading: 90,V
